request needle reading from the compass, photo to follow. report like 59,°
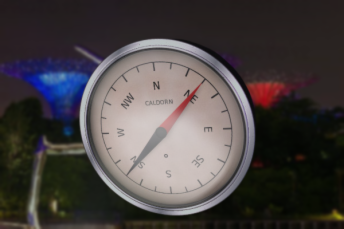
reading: 45,°
